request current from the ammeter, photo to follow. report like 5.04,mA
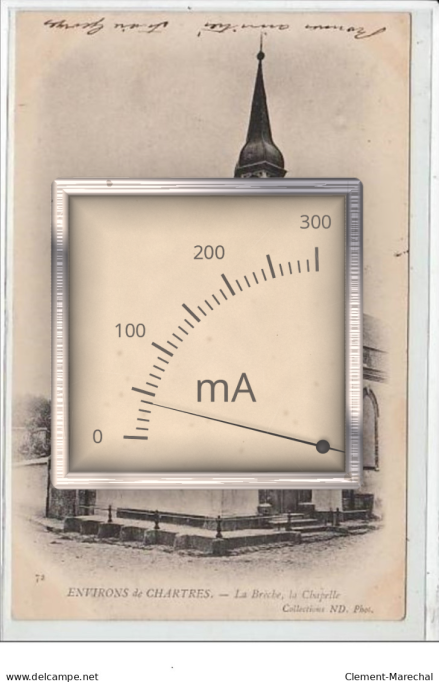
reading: 40,mA
